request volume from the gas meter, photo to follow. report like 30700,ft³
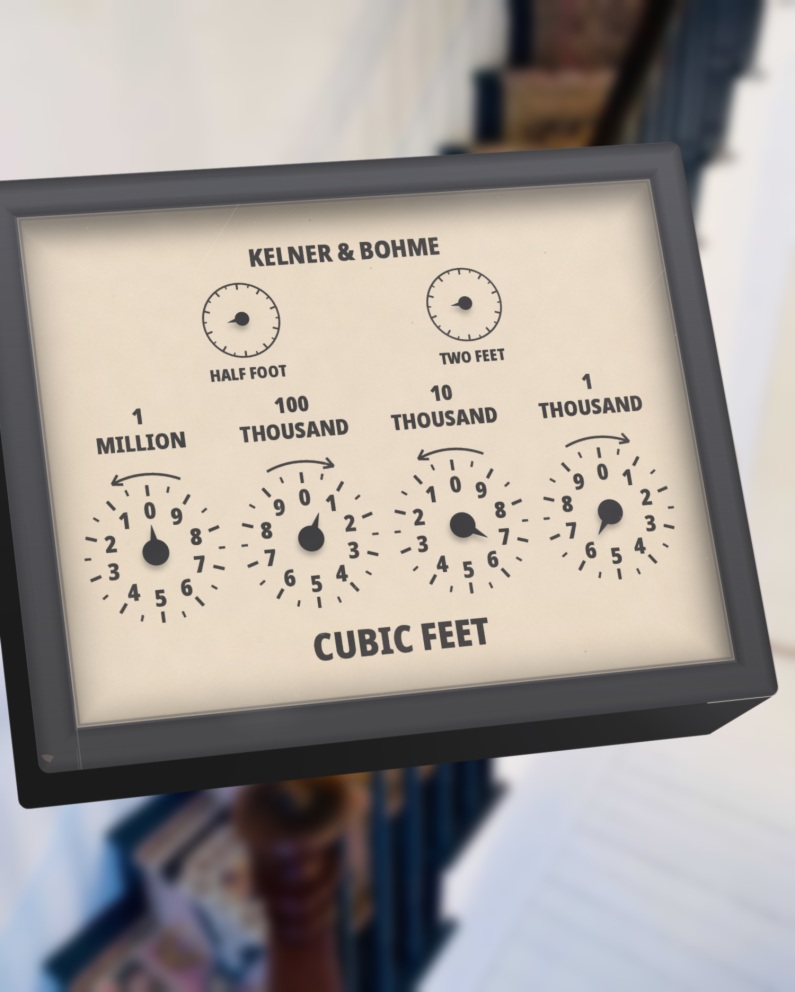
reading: 6600,ft³
